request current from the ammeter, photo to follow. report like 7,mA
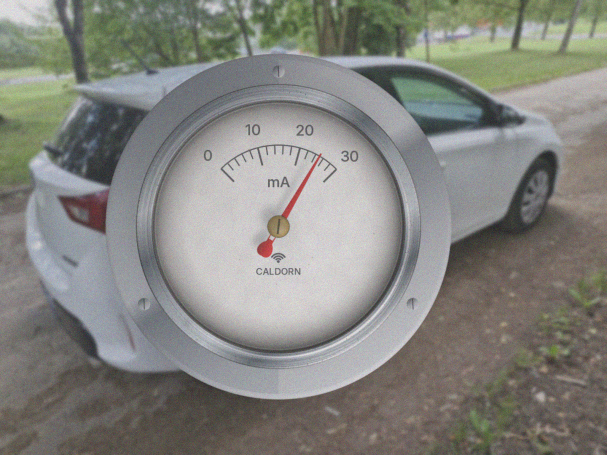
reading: 25,mA
